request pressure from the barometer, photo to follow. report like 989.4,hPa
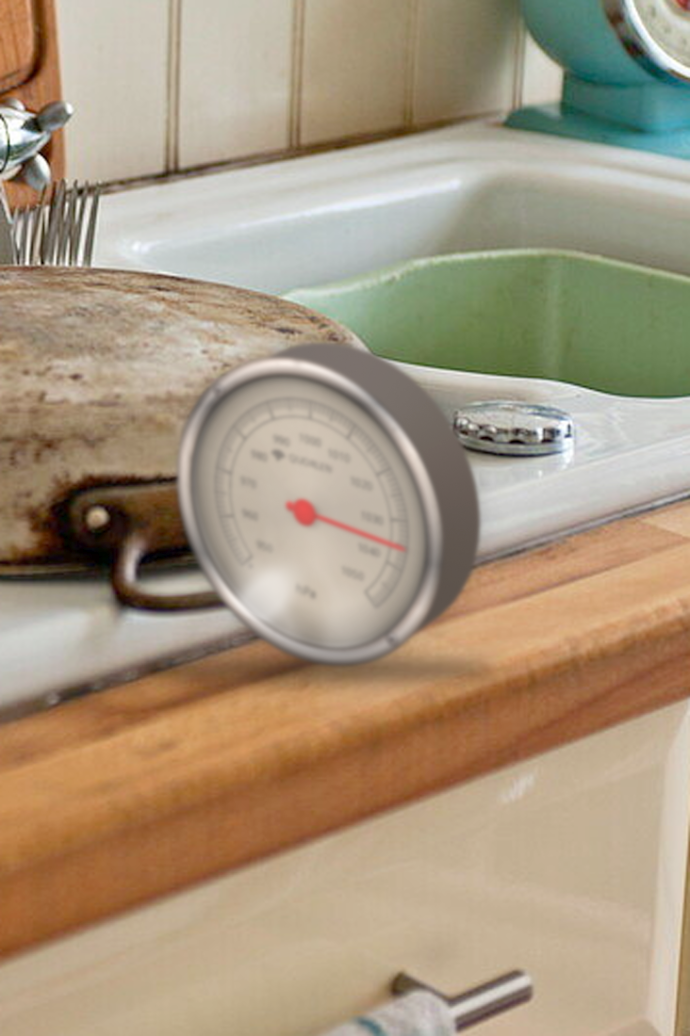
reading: 1035,hPa
